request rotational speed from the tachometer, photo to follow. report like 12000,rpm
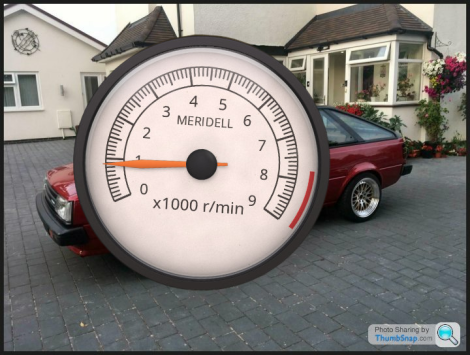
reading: 900,rpm
